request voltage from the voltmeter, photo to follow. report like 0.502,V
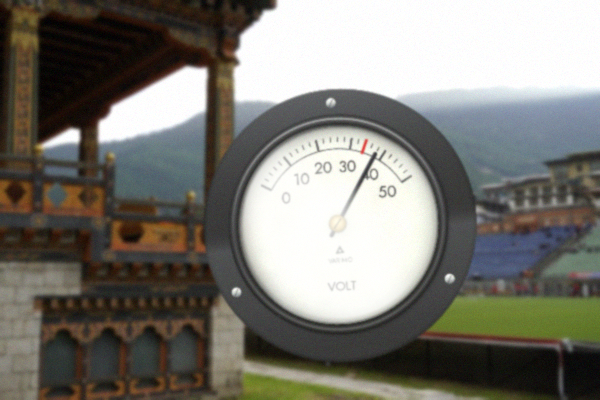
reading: 38,V
